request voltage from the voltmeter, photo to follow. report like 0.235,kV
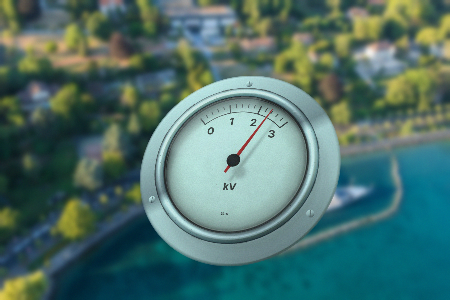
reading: 2.4,kV
